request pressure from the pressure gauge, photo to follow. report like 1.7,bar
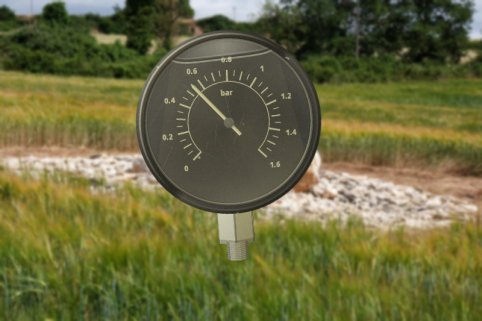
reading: 0.55,bar
